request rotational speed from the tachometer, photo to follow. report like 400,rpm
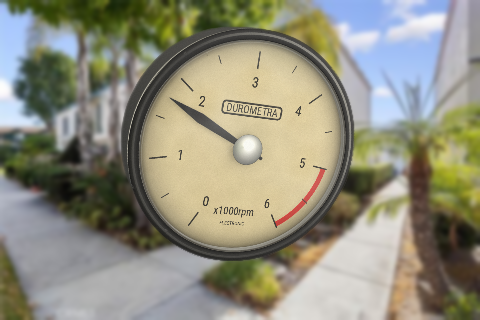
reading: 1750,rpm
